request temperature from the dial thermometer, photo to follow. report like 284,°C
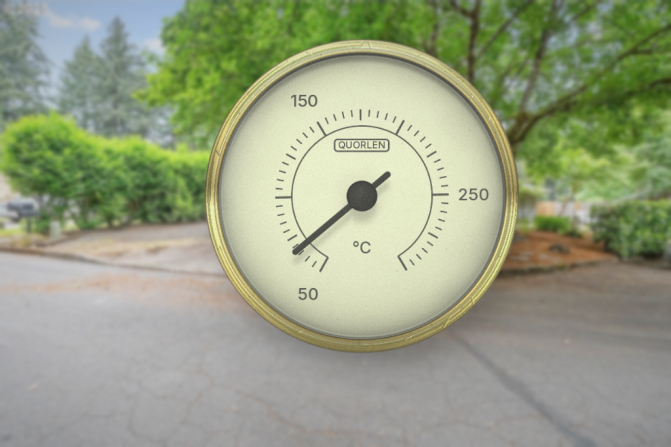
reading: 67.5,°C
